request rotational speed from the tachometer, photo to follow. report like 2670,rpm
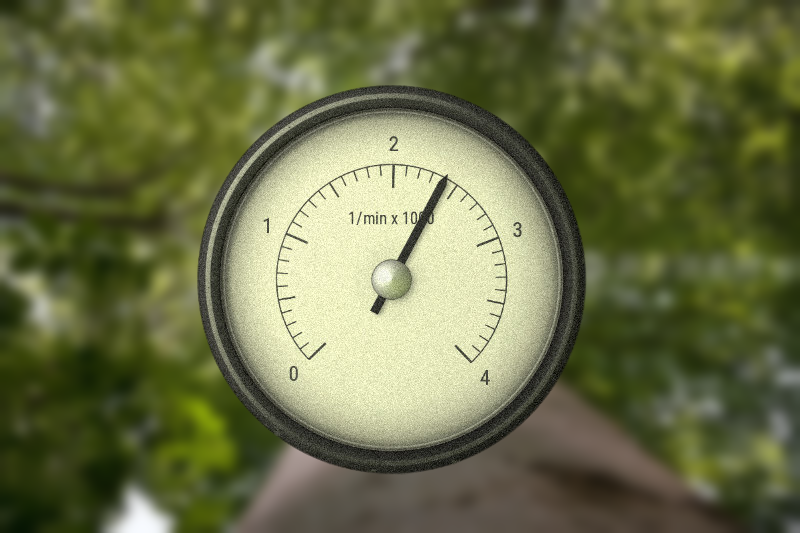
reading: 2400,rpm
